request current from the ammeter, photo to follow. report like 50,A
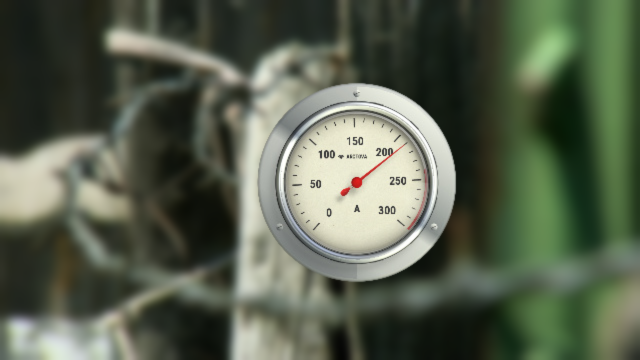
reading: 210,A
